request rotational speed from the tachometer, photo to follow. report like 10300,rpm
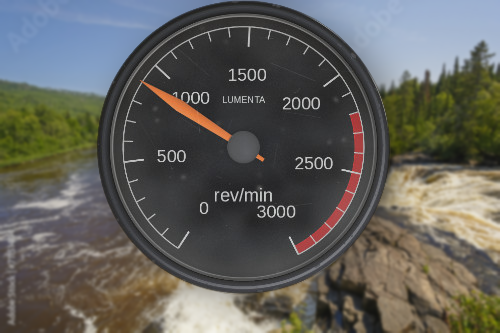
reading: 900,rpm
